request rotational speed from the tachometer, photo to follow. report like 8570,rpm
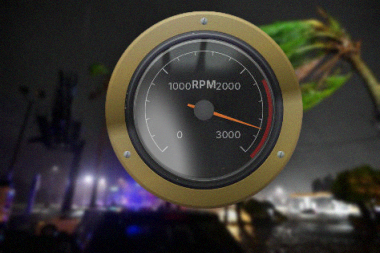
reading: 2700,rpm
